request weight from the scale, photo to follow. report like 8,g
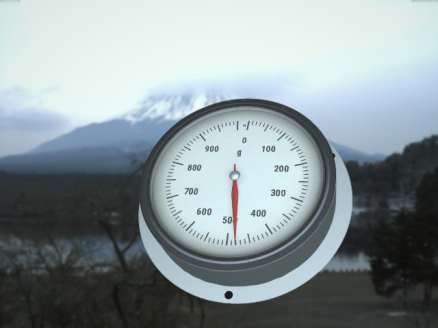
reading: 480,g
